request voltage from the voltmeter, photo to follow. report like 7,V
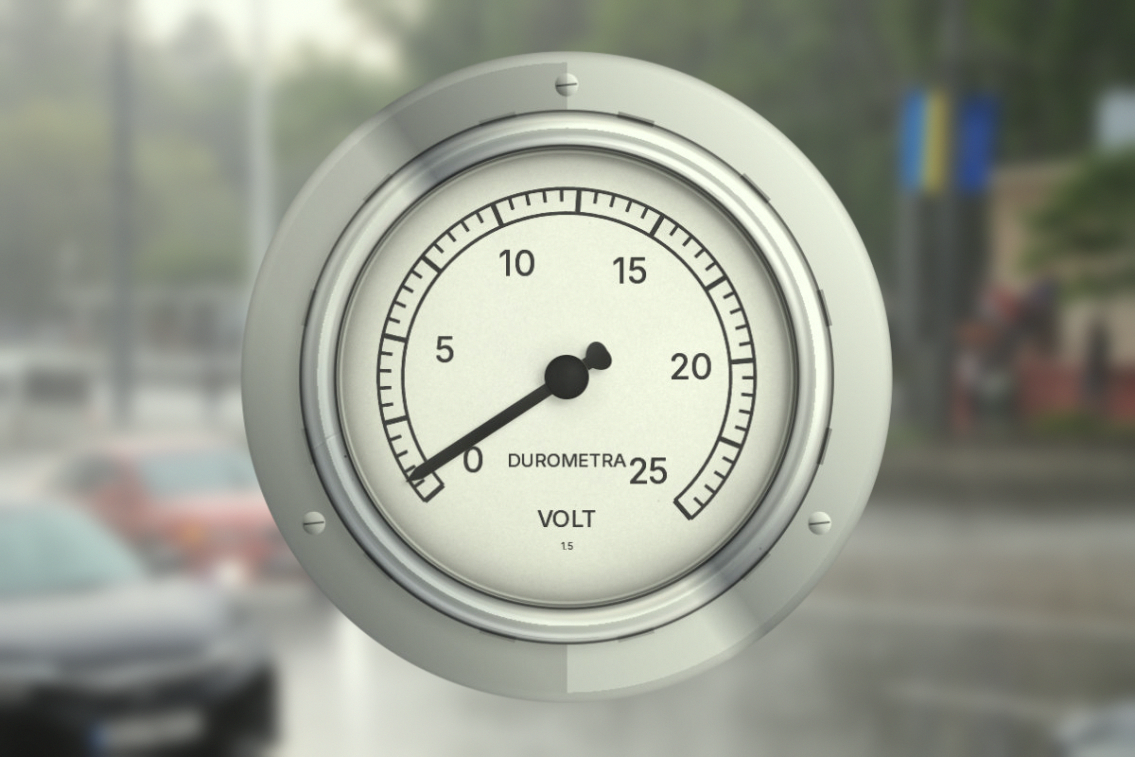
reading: 0.75,V
